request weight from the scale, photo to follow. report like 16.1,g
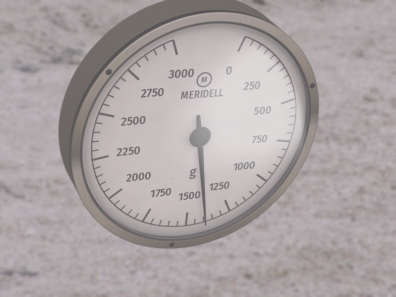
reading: 1400,g
